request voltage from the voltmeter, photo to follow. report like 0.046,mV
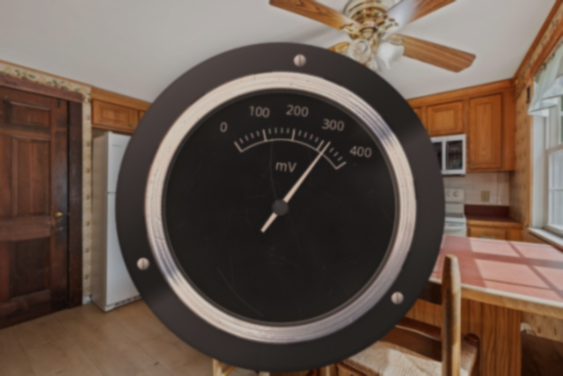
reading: 320,mV
